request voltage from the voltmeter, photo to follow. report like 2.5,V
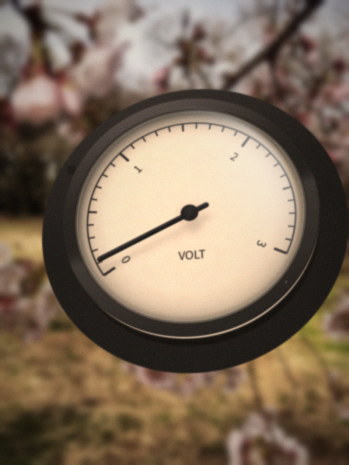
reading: 0.1,V
